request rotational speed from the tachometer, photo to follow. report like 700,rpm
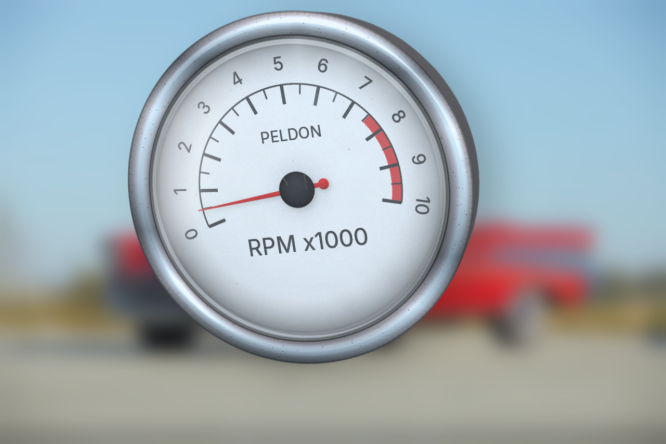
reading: 500,rpm
